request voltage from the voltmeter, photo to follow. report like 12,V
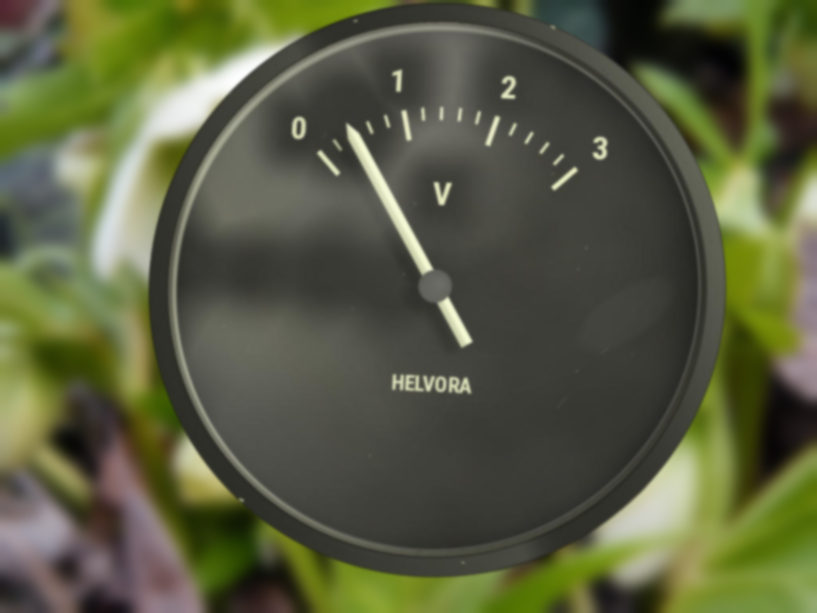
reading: 0.4,V
